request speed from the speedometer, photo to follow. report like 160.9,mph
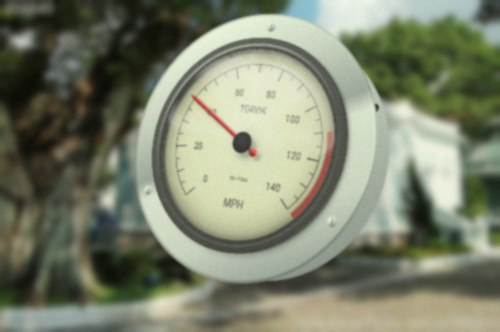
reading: 40,mph
